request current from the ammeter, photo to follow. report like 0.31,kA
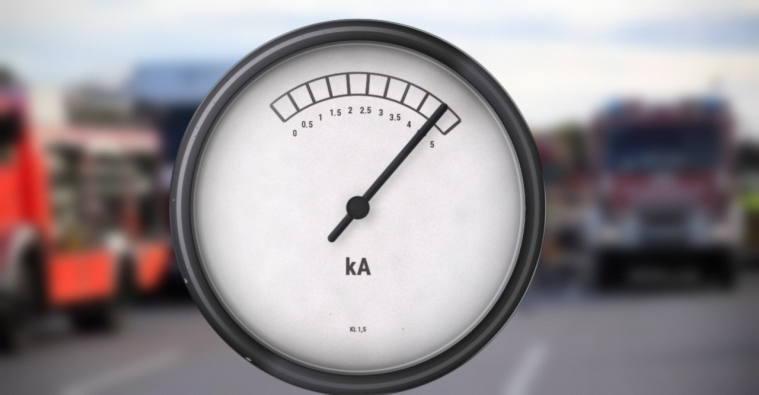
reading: 4.5,kA
